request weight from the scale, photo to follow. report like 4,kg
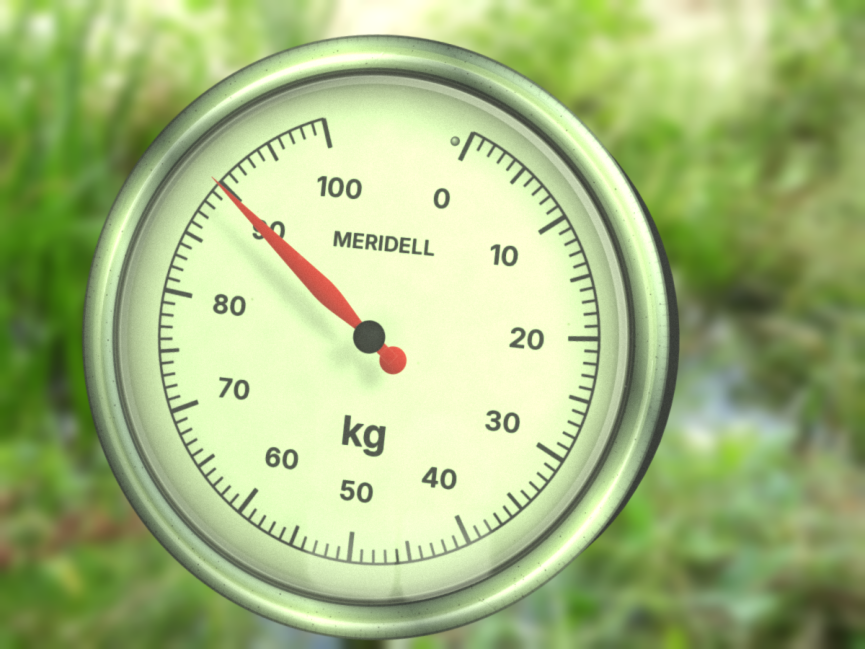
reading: 90,kg
